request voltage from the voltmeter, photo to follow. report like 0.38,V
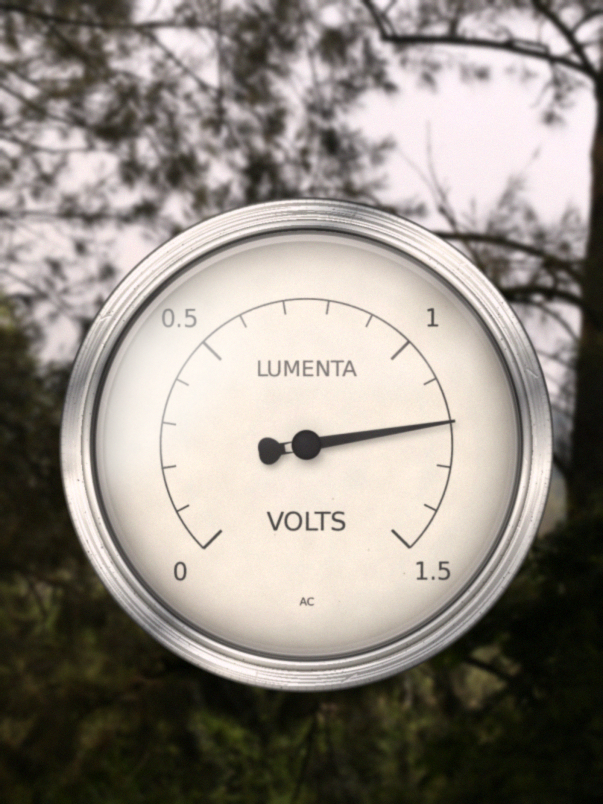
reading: 1.2,V
